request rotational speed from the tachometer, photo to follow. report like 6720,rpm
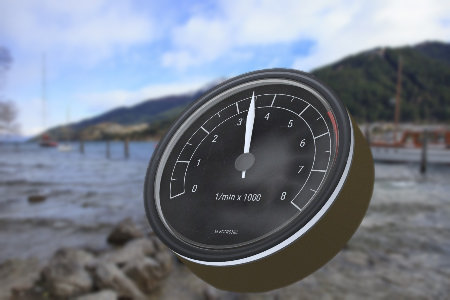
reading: 3500,rpm
